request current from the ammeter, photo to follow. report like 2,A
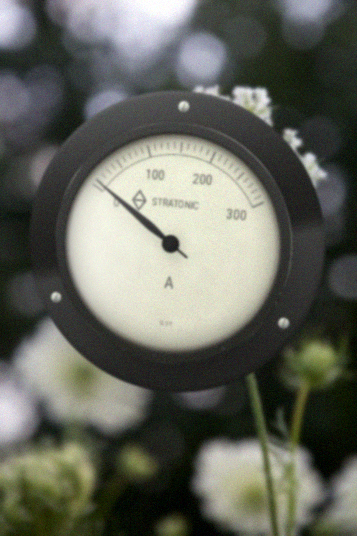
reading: 10,A
